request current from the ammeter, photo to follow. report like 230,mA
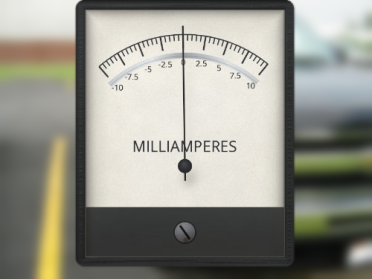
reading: 0,mA
